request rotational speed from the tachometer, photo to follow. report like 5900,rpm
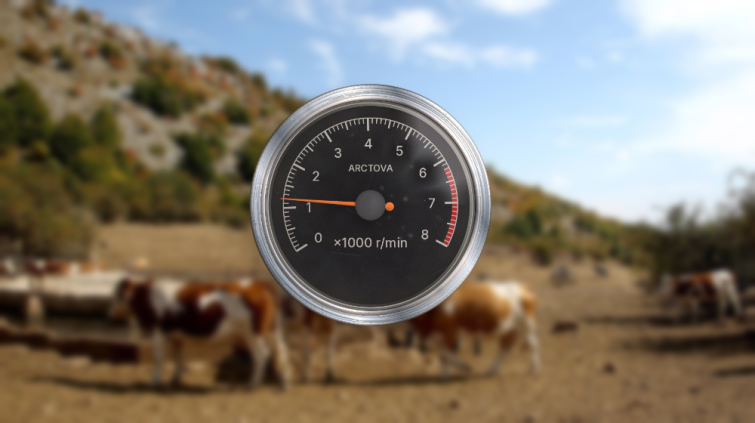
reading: 1200,rpm
